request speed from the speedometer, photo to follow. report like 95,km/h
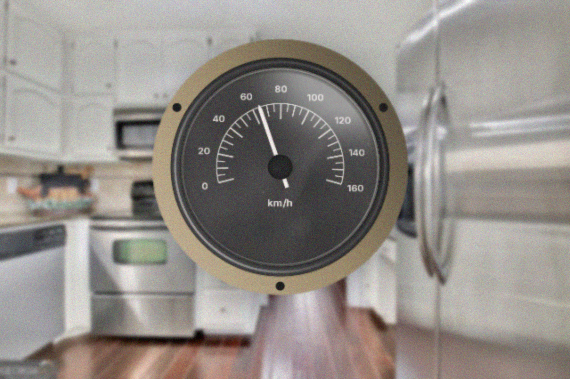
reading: 65,km/h
